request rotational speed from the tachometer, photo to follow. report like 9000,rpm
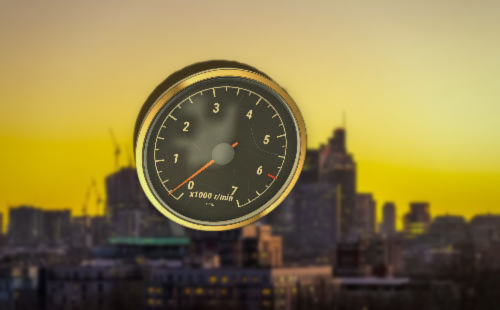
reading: 250,rpm
